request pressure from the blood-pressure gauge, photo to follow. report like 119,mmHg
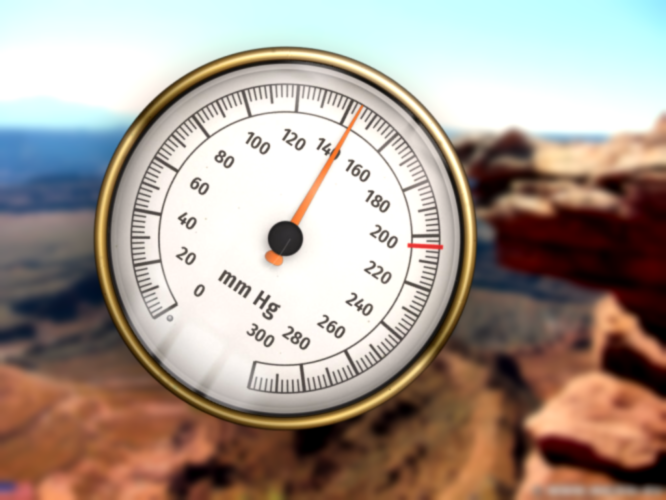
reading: 144,mmHg
